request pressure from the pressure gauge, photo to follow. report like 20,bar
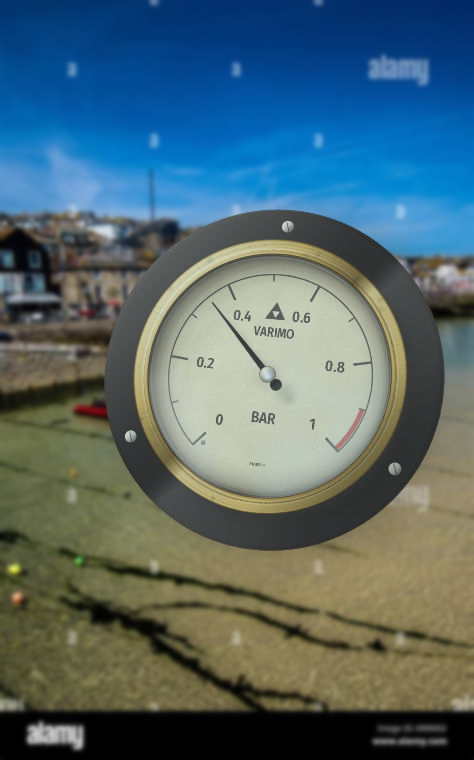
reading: 0.35,bar
